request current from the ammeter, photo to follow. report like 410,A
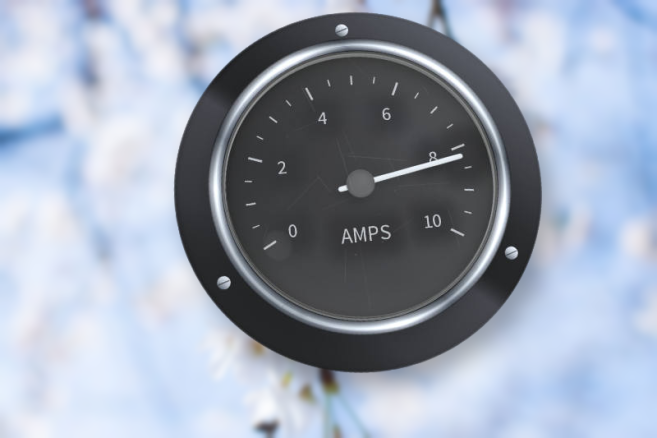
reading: 8.25,A
